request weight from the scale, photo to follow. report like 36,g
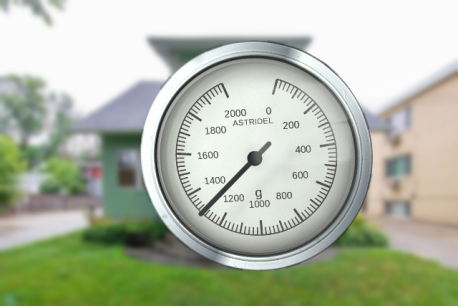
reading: 1300,g
